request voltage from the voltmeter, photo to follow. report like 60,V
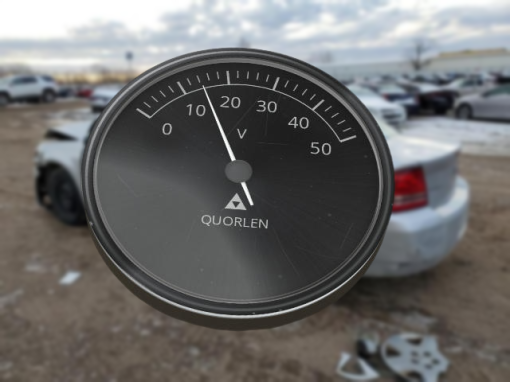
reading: 14,V
